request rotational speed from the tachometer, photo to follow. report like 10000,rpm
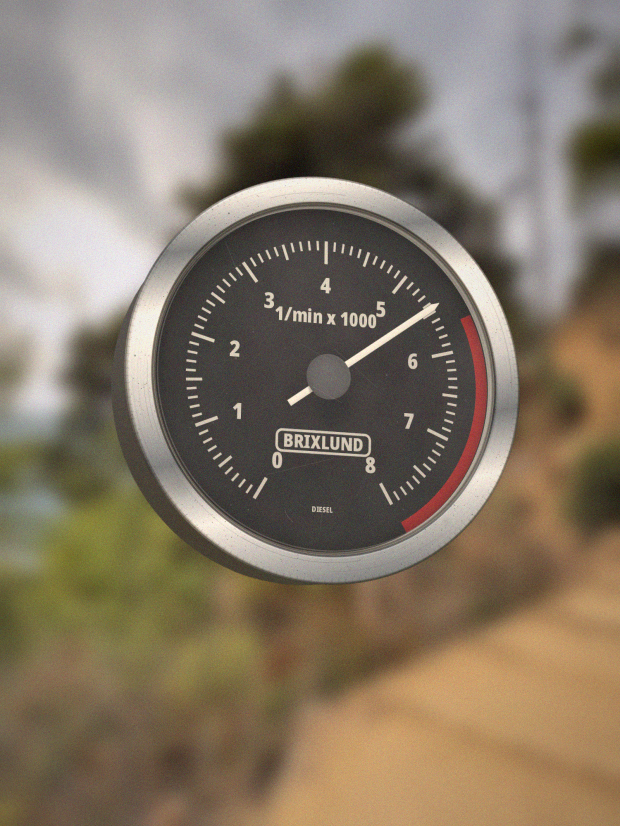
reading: 5450,rpm
